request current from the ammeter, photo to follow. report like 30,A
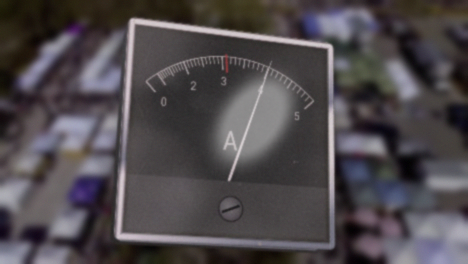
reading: 4,A
